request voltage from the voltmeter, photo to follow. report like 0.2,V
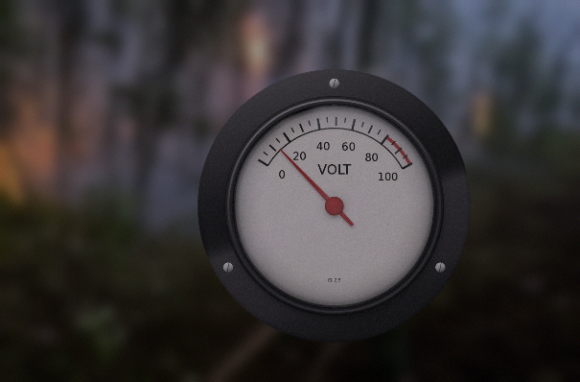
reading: 12.5,V
